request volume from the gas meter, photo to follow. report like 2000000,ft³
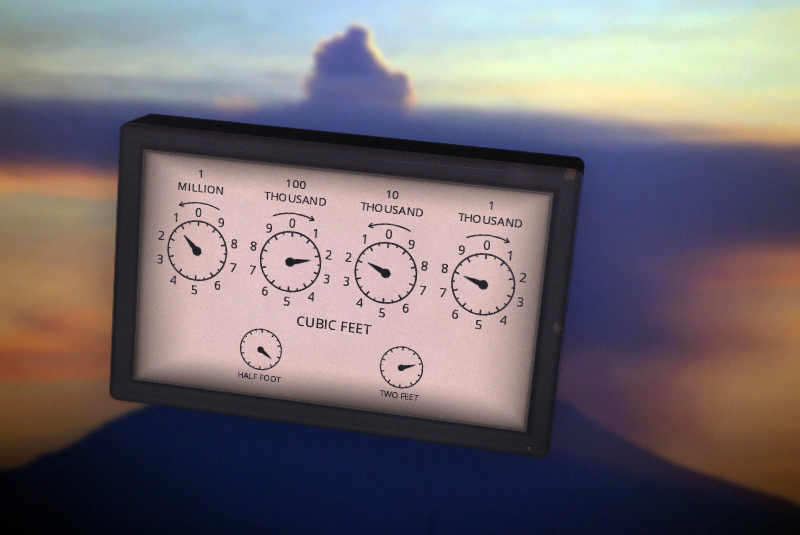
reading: 121800,ft³
